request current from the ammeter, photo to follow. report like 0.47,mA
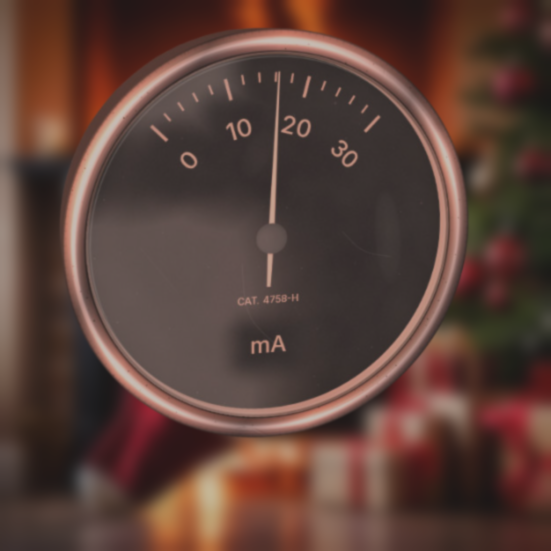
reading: 16,mA
